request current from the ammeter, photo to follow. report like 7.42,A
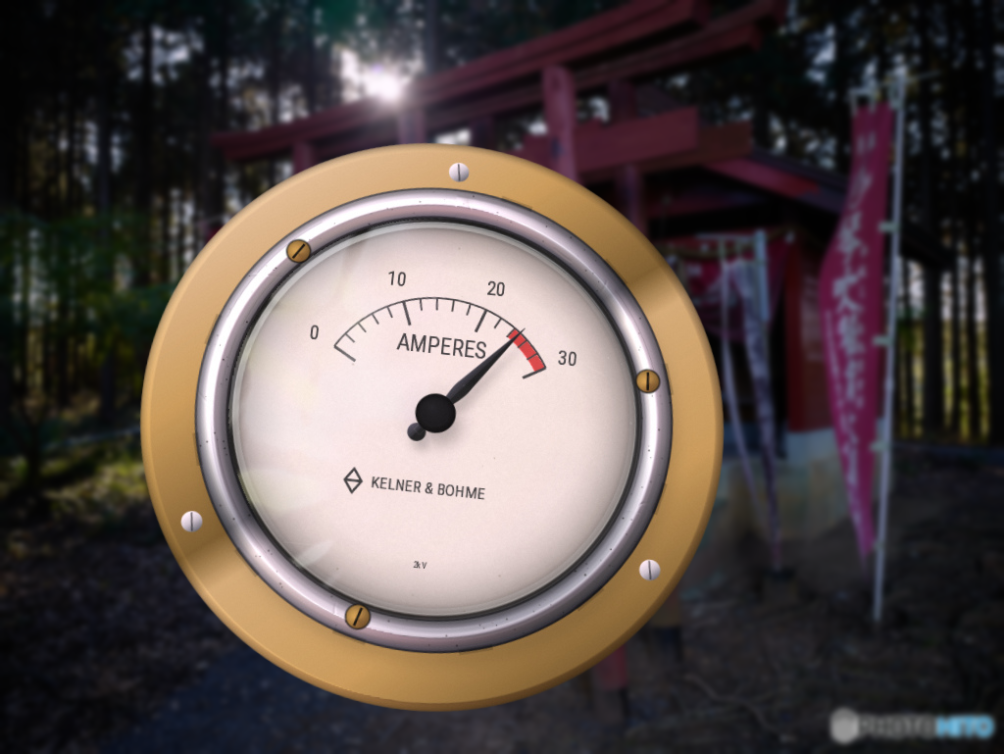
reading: 25,A
